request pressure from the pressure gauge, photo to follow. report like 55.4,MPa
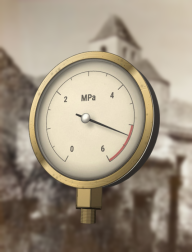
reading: 5.25,MPa
